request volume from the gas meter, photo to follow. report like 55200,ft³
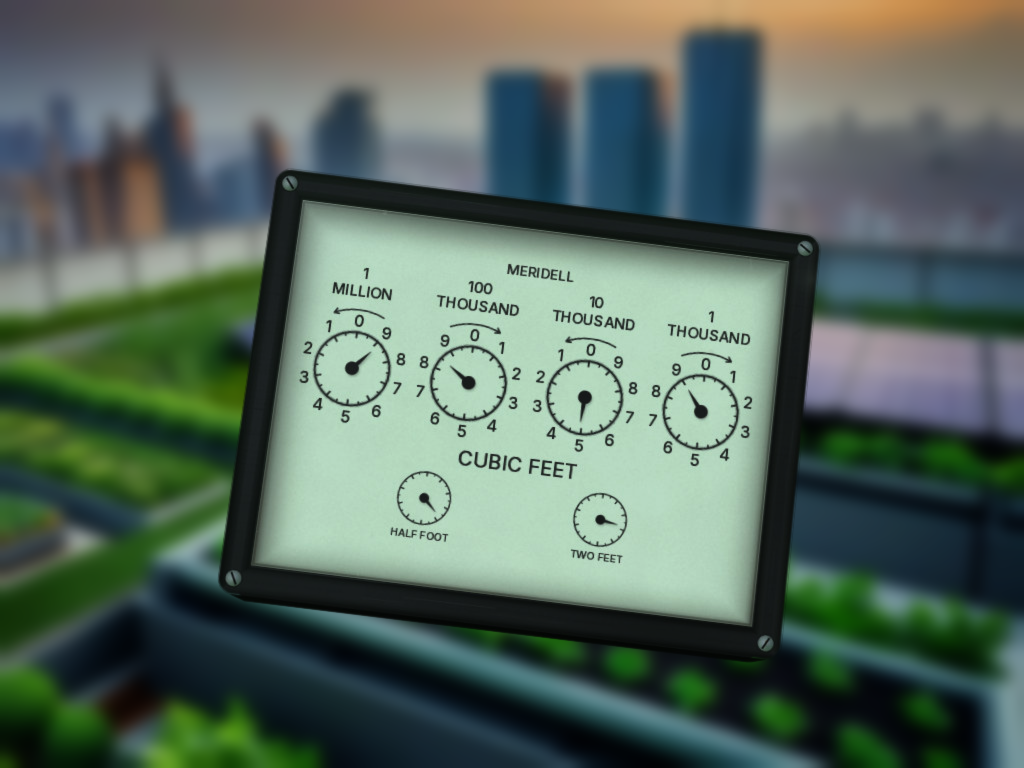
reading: 884900,ft³
